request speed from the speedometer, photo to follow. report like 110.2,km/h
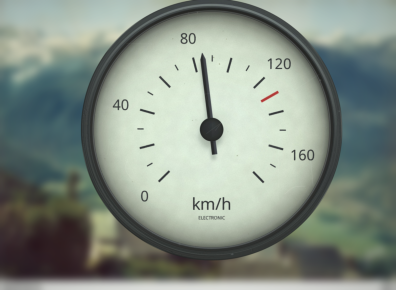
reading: 85,km/h
